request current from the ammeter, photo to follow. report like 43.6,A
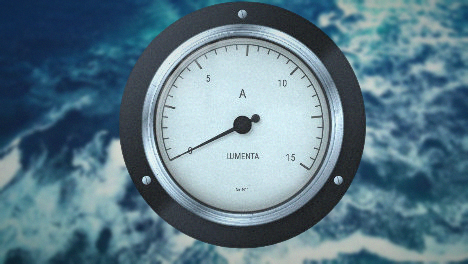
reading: 0,A
